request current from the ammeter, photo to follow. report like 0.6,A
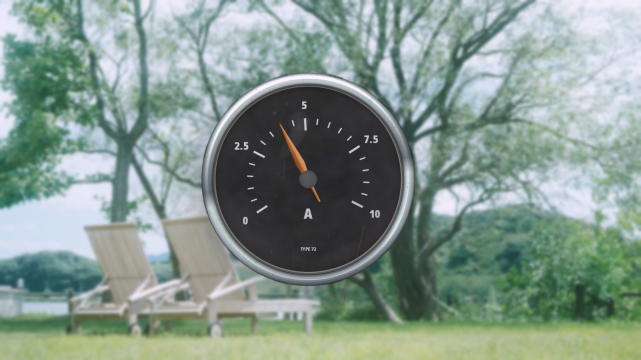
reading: 4,A
